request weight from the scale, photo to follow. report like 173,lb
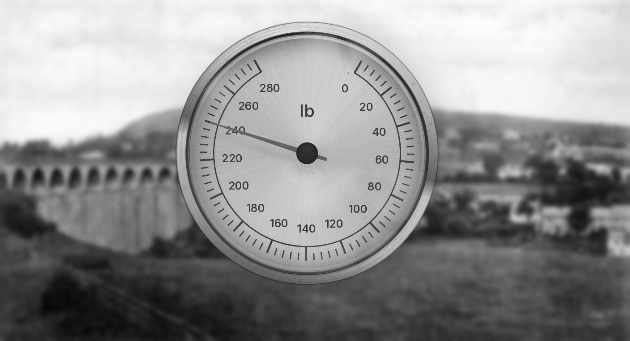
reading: 240,lb
